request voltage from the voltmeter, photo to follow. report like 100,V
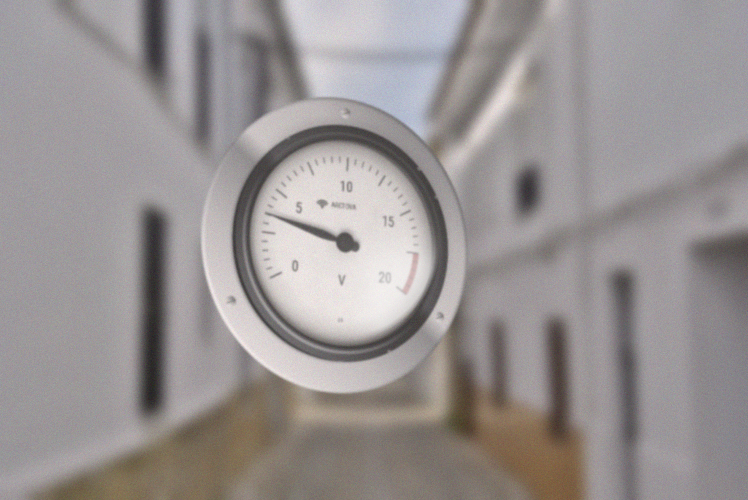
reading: 3.5,V
